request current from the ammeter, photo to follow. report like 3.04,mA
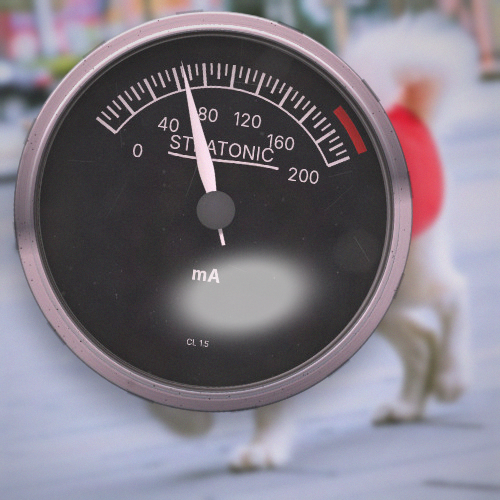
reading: 65,mA
